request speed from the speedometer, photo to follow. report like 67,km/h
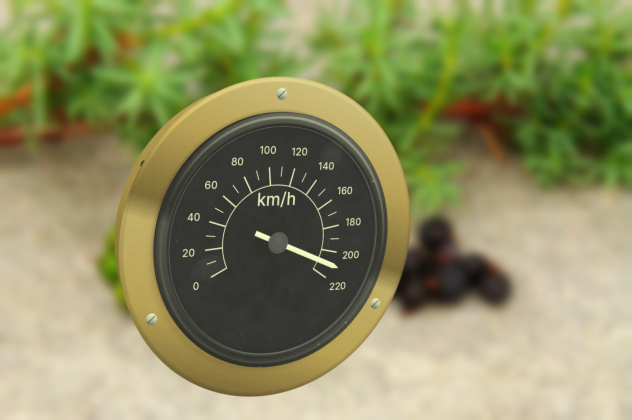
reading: 210,km/h
